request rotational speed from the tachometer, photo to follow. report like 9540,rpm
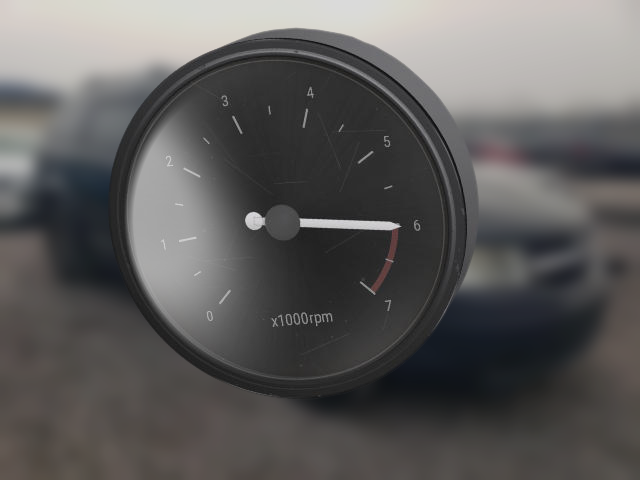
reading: 6000,rpm
